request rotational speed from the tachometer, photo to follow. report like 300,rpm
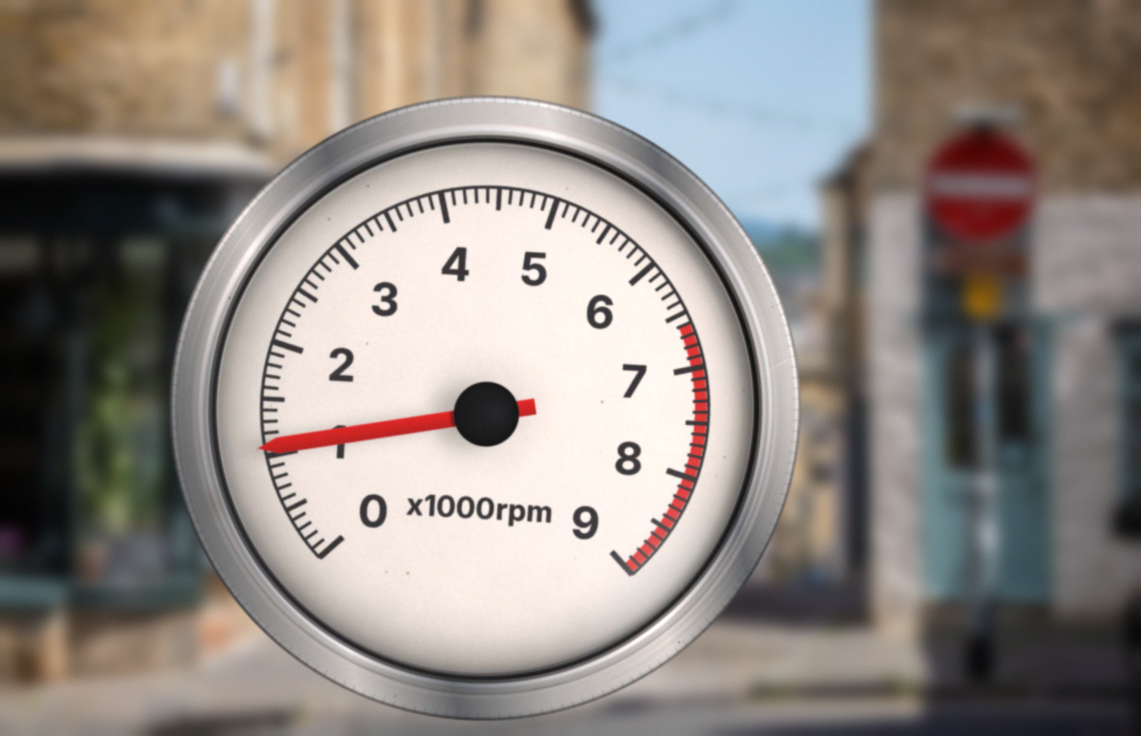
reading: 1100,rpm
